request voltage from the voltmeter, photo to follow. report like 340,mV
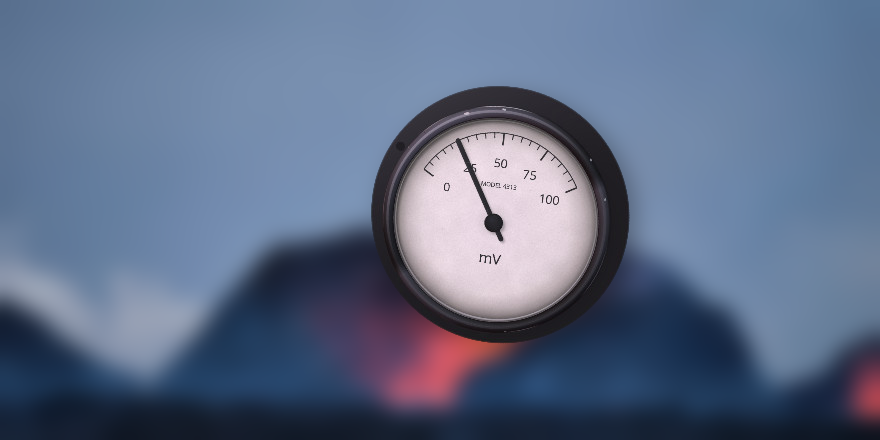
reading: 25,mV
